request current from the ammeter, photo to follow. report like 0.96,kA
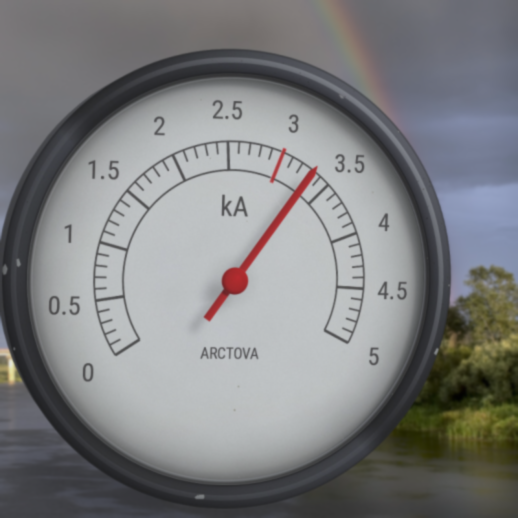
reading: 3.3,kA
